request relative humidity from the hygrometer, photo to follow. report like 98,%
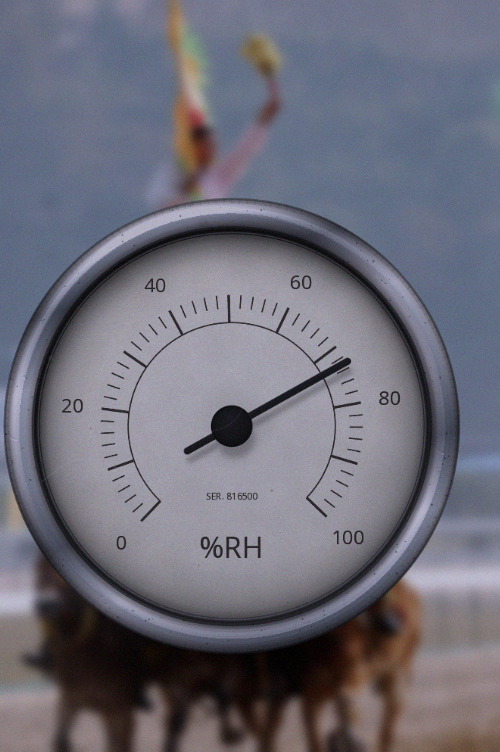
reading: 73,%
